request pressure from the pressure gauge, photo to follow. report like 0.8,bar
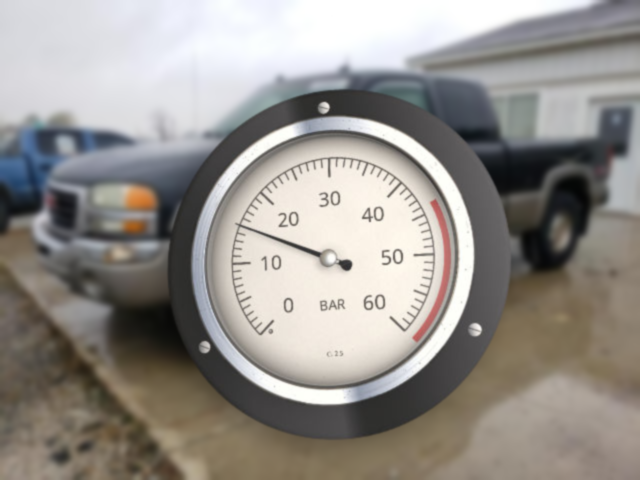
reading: 15,bar
